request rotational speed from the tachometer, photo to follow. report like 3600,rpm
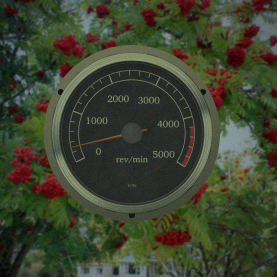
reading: 300,rpm
